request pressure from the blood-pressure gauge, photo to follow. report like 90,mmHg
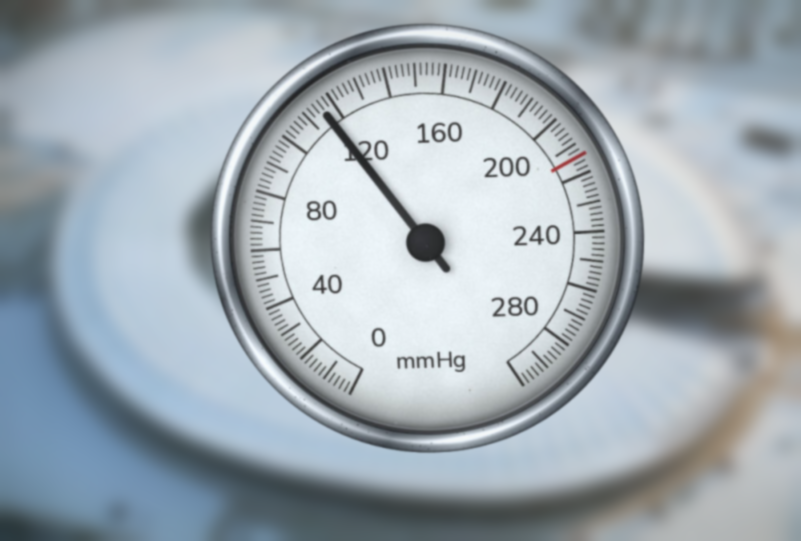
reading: 116,mmHg
